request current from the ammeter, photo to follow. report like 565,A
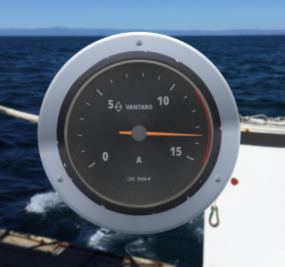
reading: 13.5,A
